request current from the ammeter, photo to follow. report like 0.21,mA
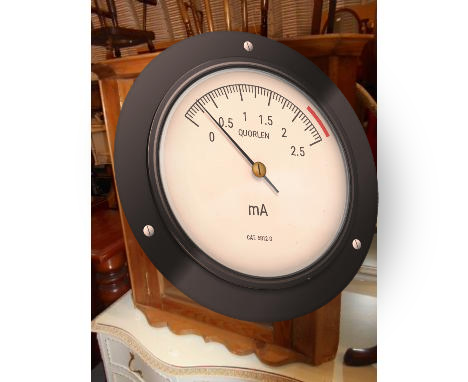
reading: 0.25,mA
